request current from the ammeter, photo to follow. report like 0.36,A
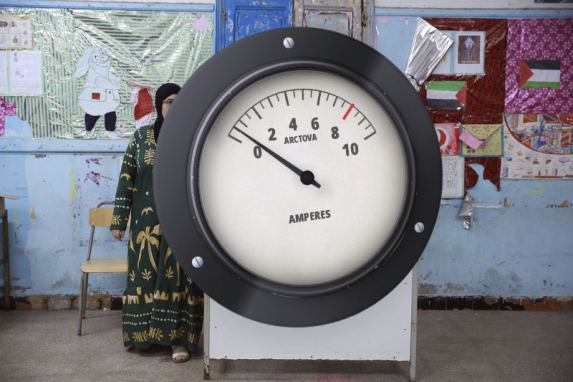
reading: 0.5,A
